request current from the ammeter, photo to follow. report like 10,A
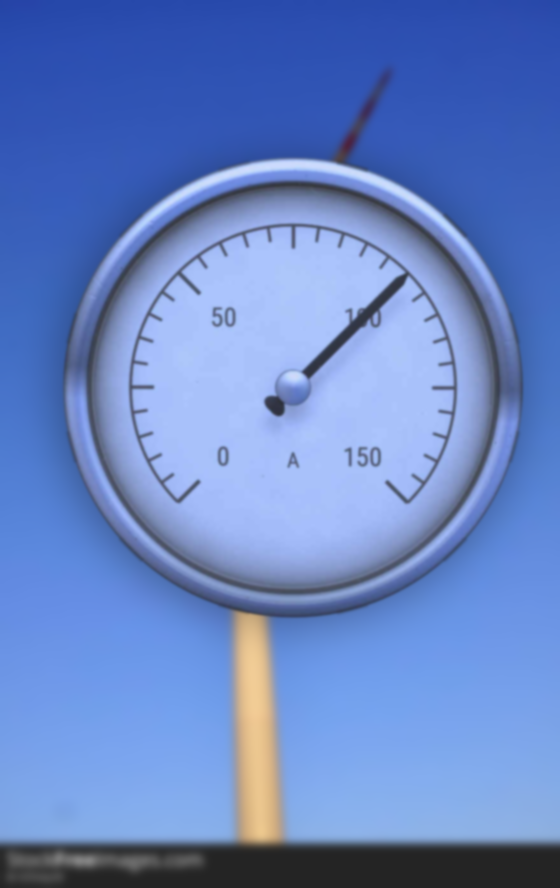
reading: 100,A
